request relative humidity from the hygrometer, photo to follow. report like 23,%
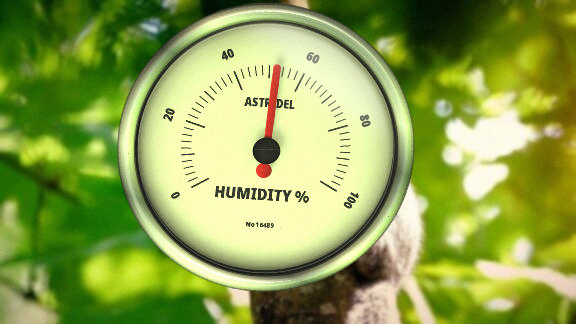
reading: 52,%
